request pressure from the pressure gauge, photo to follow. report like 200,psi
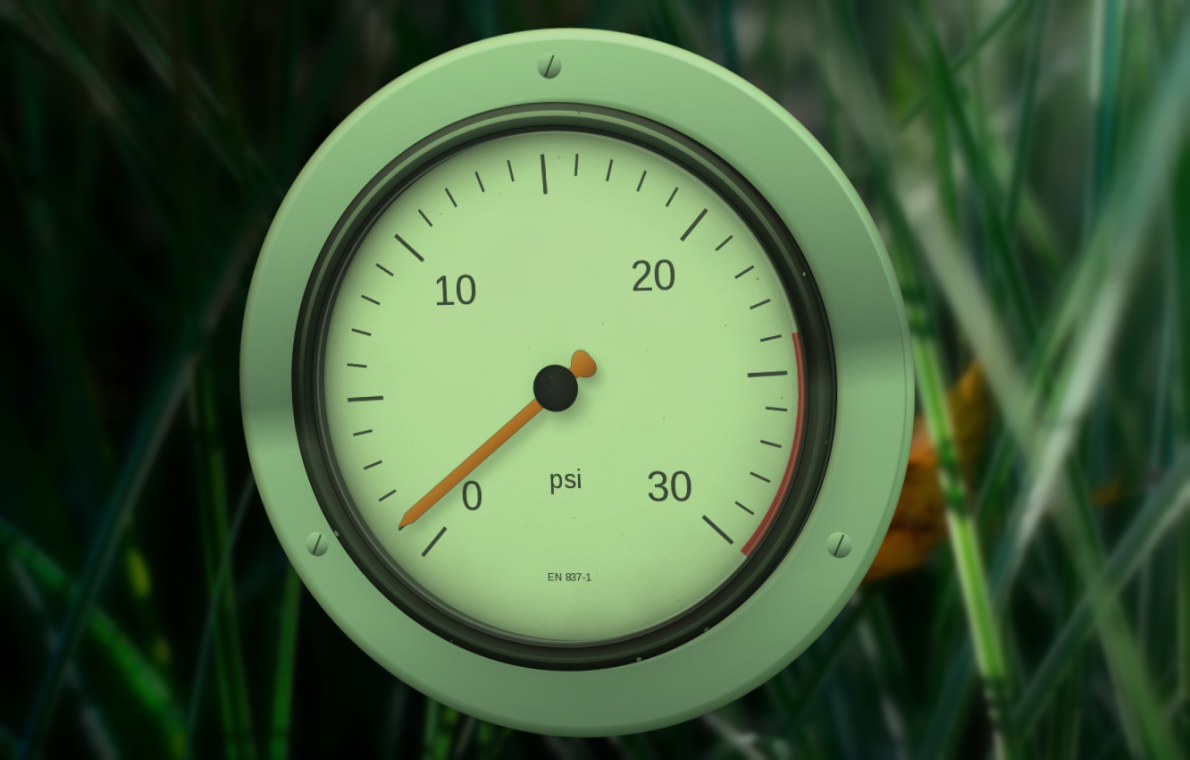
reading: 1,psi
